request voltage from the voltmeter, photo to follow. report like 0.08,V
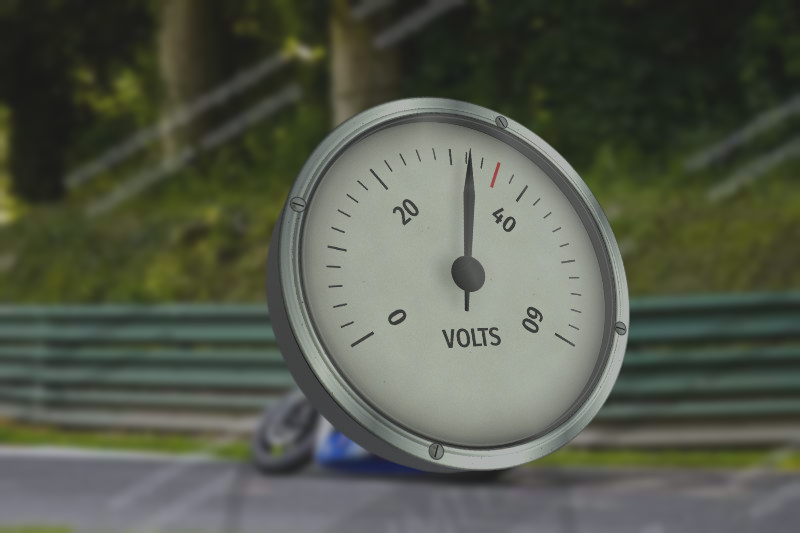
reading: 32,V
